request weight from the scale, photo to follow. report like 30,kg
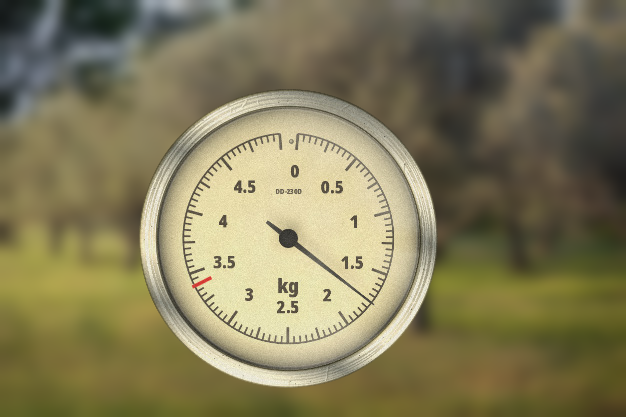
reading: 1.75,kg
